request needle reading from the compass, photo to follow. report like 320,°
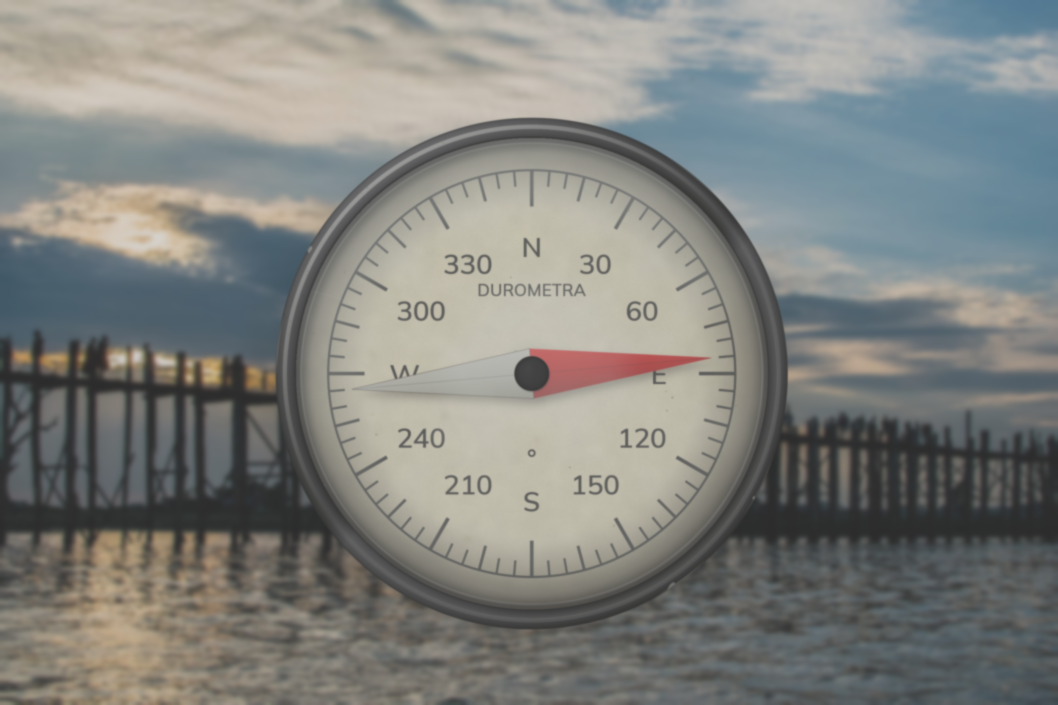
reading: 85,°
